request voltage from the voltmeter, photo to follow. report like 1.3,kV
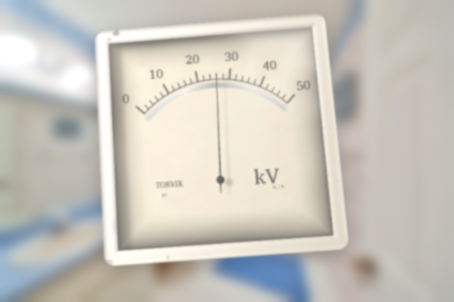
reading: 26,kV
